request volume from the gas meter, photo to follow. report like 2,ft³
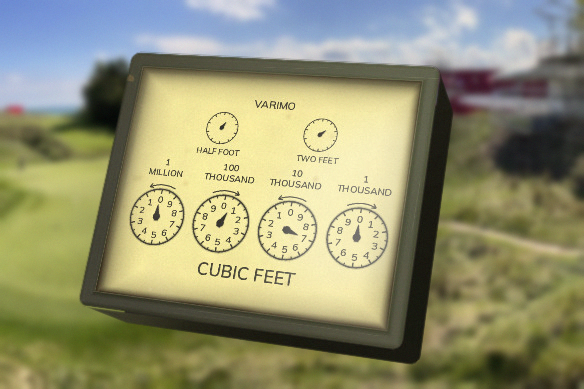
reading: 7000,ft³
